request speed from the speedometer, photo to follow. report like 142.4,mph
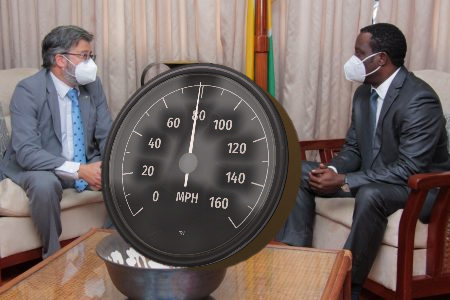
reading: 80,mph
